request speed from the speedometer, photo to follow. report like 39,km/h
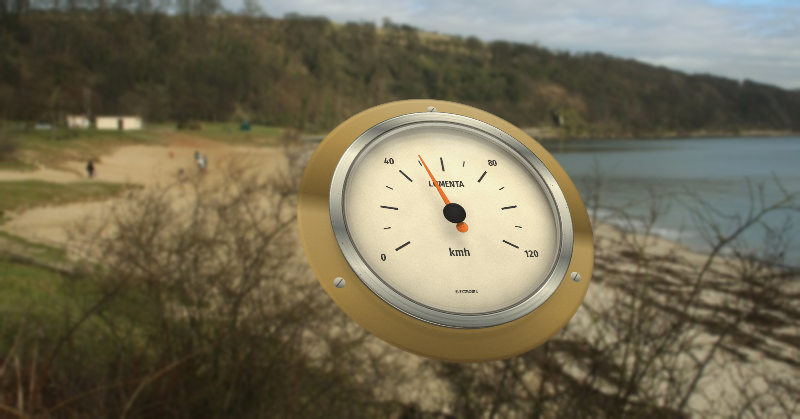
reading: 50,km/h
